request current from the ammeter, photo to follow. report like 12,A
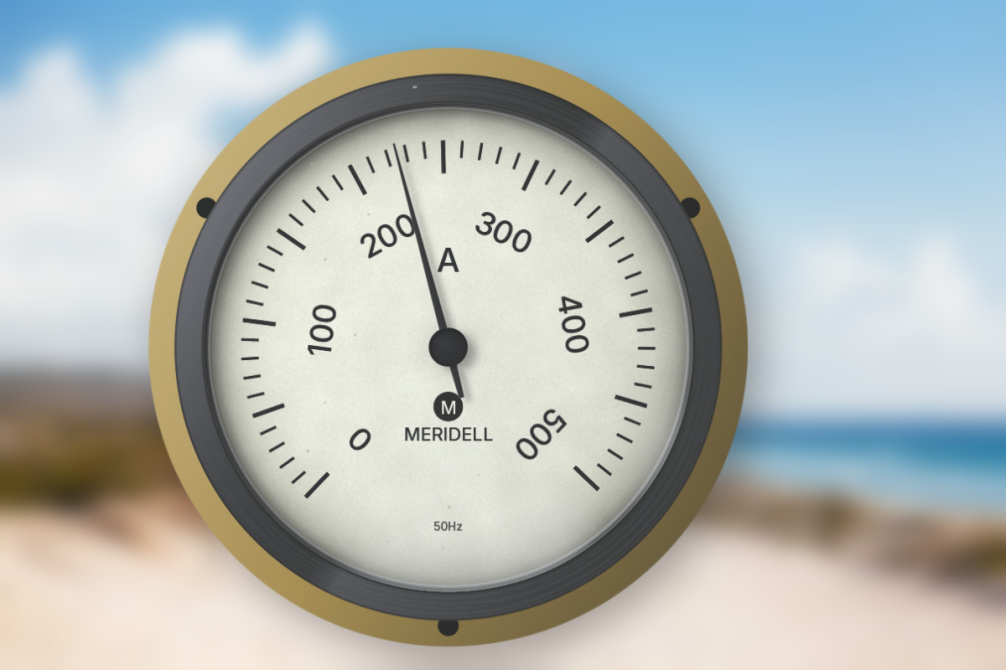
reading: 225,A
